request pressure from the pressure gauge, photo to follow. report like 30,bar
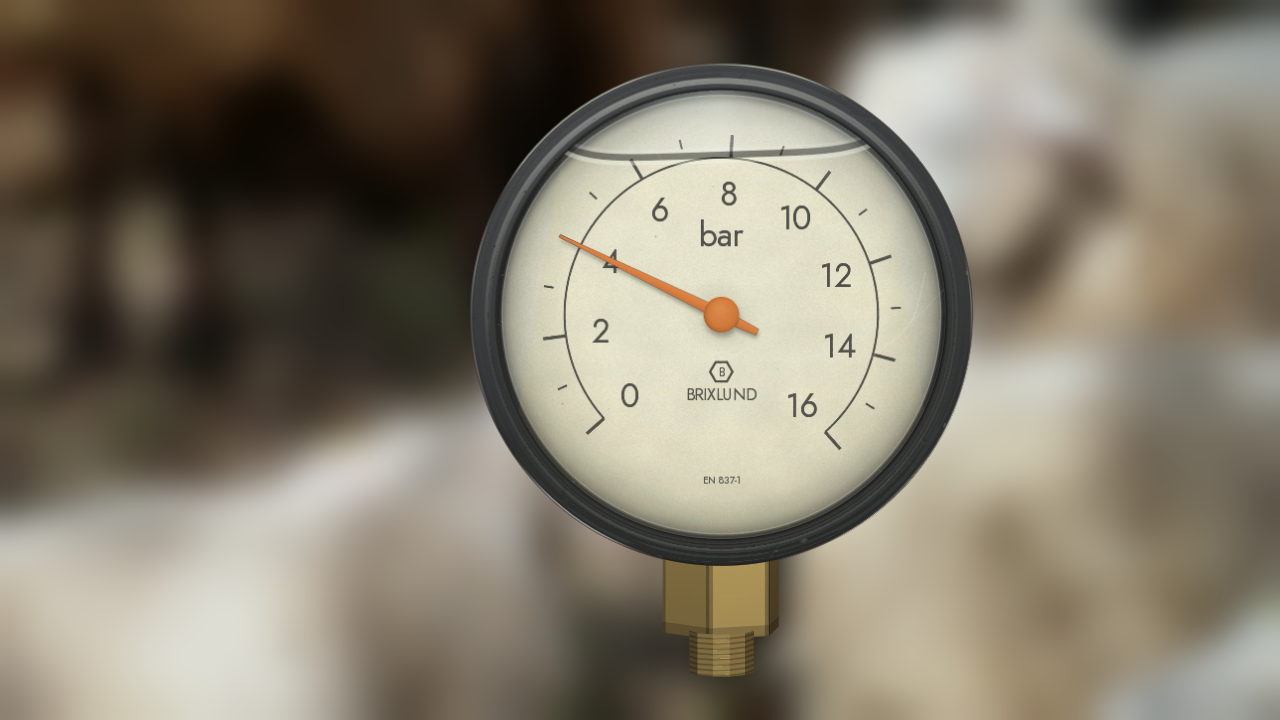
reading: 4,bar
